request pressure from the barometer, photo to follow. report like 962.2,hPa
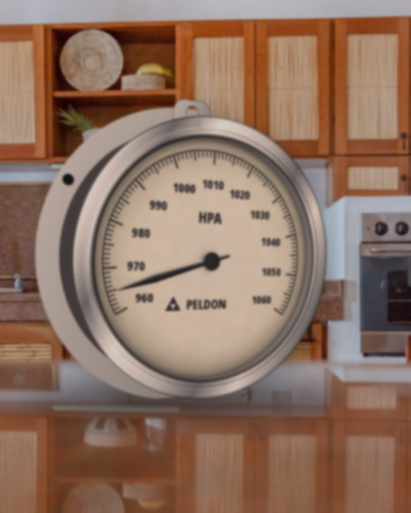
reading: 965,hPa
